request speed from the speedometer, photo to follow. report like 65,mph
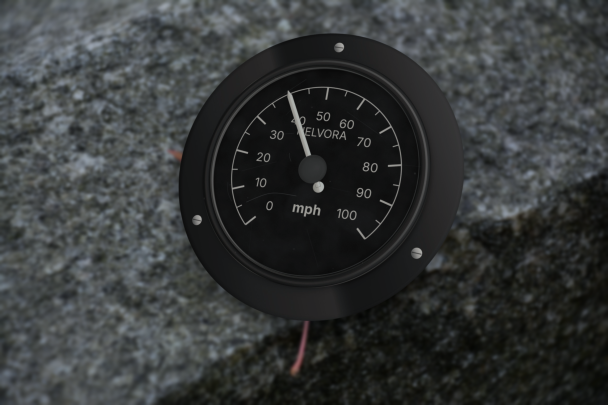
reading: 40,mph
